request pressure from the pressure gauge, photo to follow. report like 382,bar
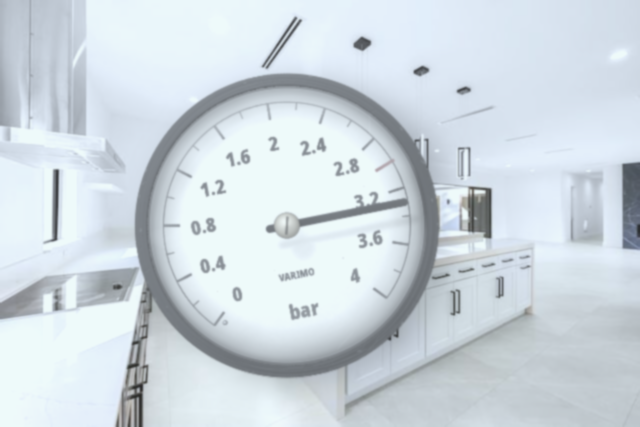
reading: 3.3,bar
